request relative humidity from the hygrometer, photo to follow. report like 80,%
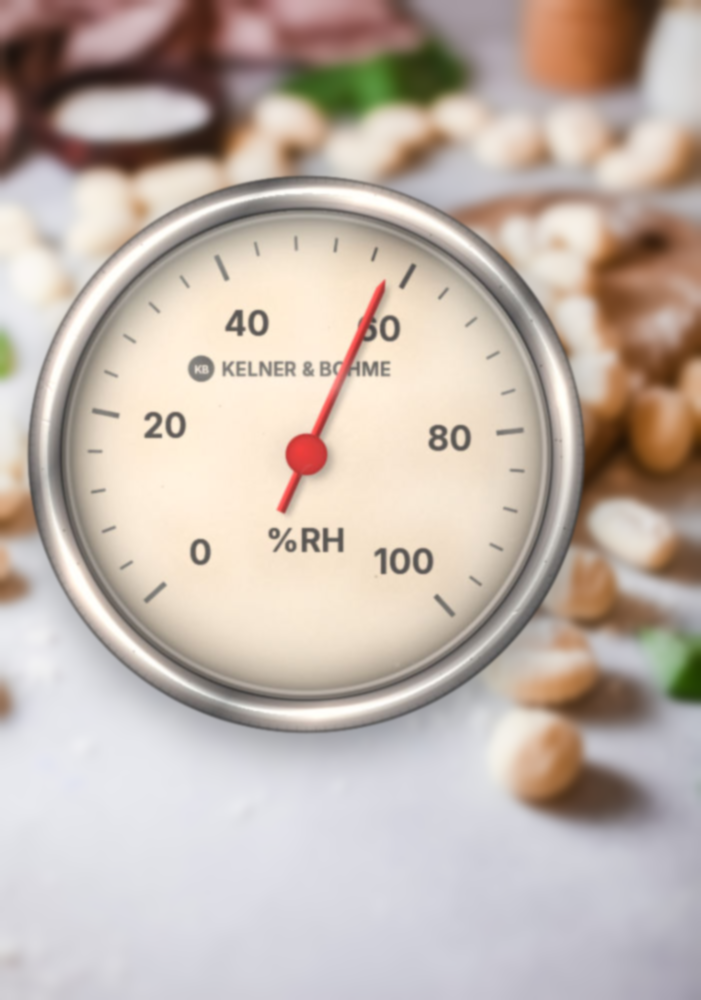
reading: 58,%
